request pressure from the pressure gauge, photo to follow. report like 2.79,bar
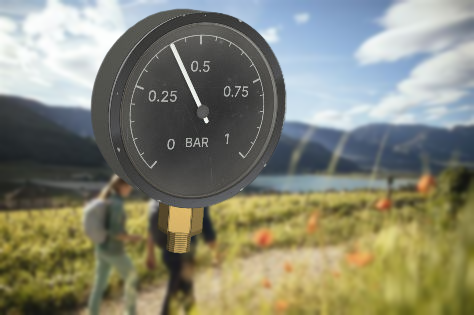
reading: 0.4,bar
